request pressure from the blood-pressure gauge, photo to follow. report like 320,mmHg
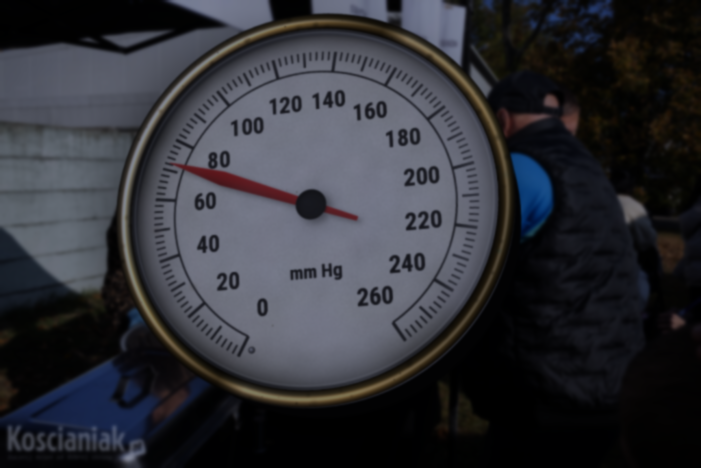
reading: 72,mmHg
